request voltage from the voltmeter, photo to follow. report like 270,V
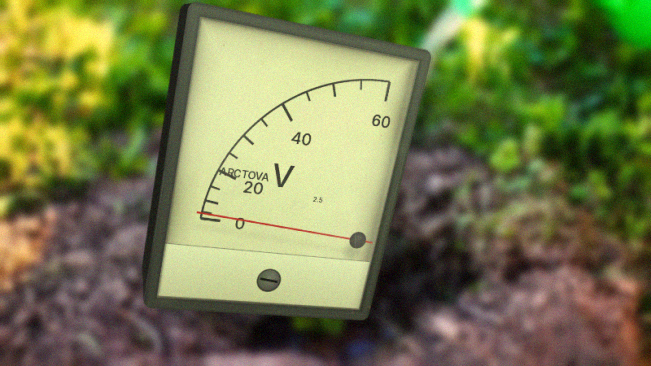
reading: 5,V
